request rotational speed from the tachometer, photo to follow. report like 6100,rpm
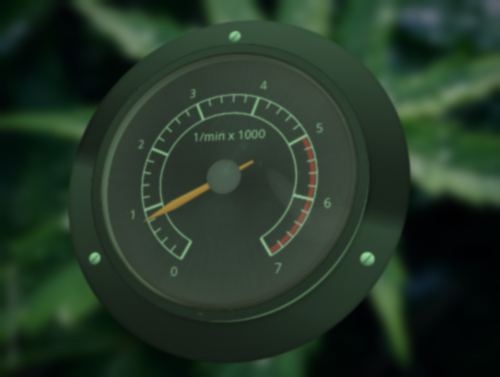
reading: 800,rpm
